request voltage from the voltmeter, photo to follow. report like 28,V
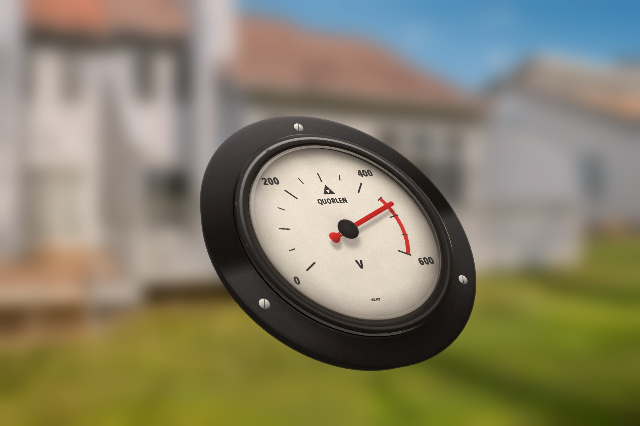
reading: 475,V
